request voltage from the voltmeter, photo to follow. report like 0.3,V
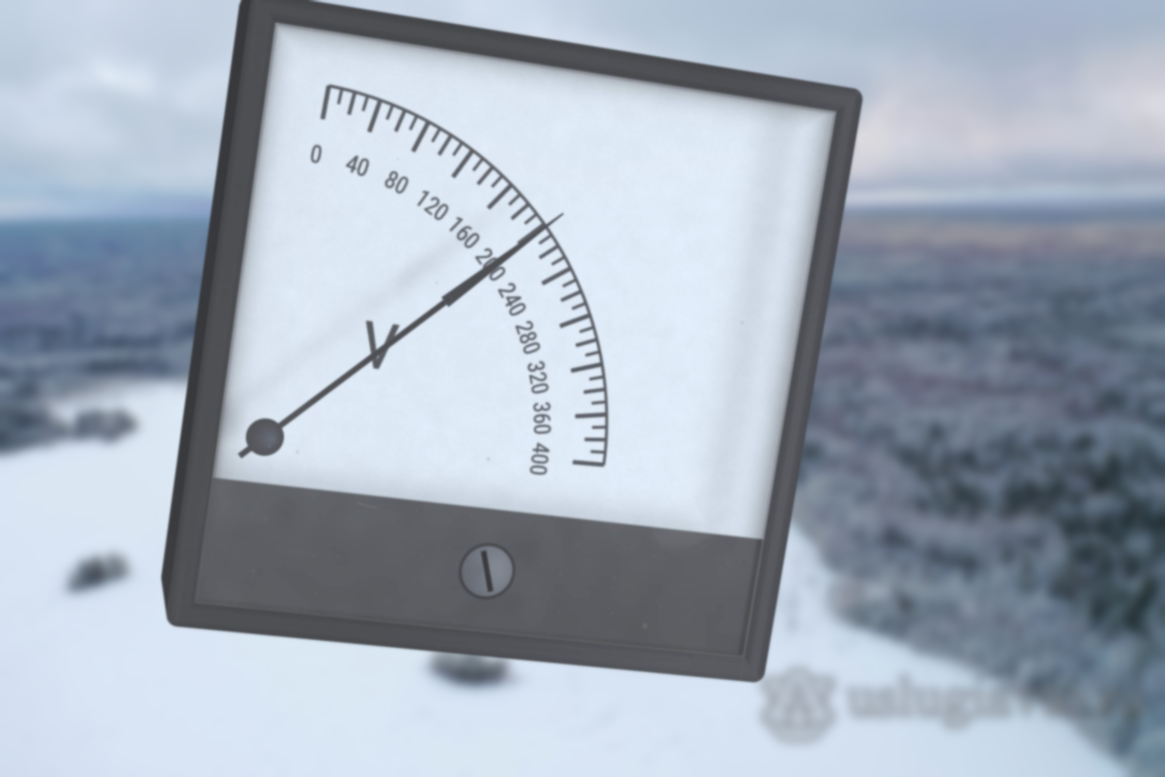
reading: 200,V
